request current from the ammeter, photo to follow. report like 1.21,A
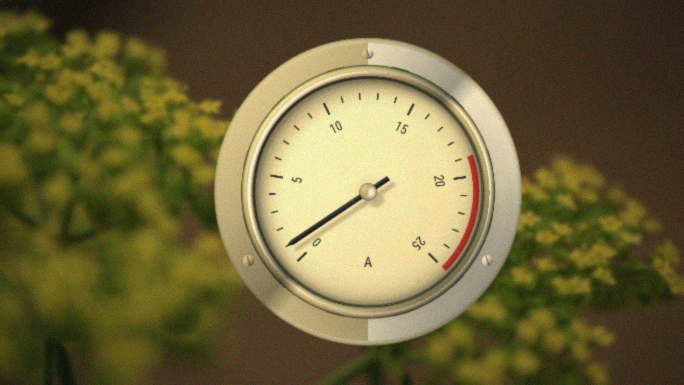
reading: 1,A
